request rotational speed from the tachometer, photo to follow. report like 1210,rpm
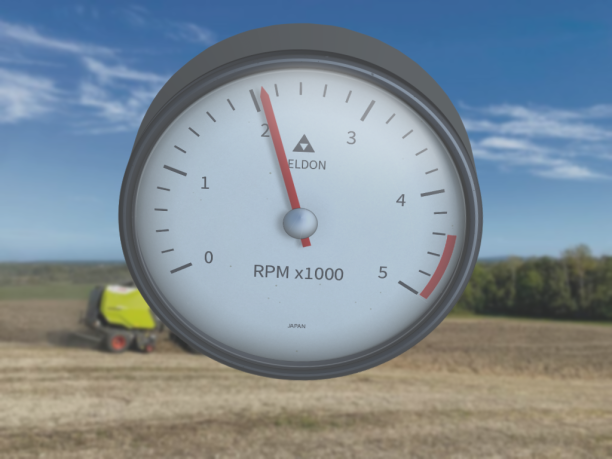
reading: 2100,rpm
